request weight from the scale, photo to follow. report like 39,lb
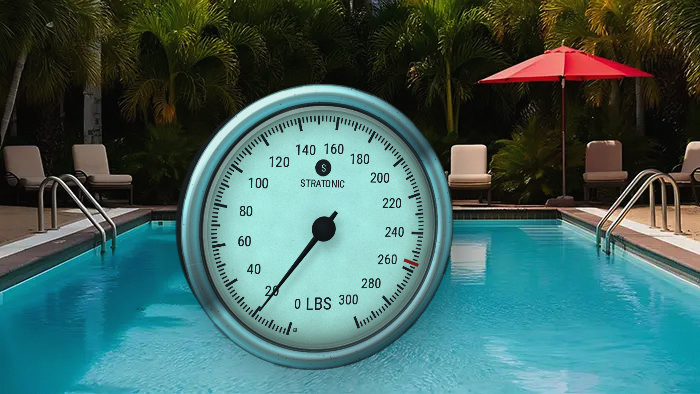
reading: 20,lb
